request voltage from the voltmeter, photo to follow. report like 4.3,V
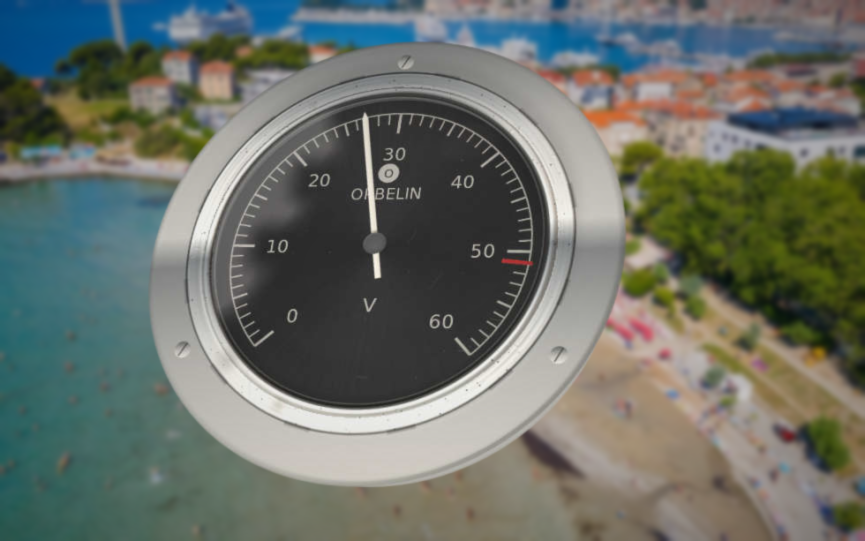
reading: 27,V
